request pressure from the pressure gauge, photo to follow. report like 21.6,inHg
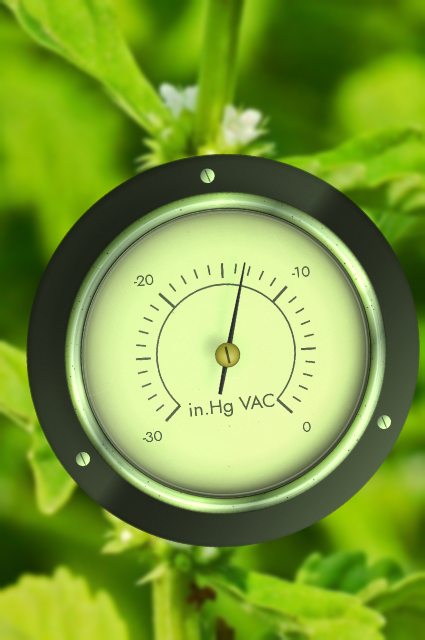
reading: -13.5,inHg
